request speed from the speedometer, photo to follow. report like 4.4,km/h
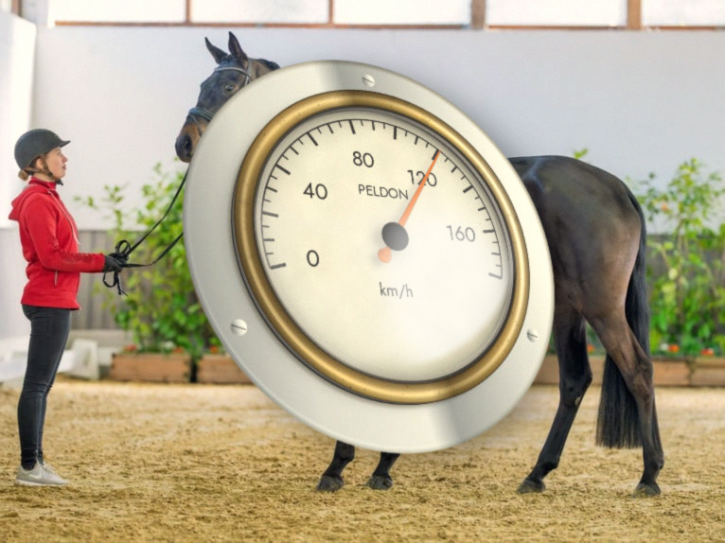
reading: 120,km/h
